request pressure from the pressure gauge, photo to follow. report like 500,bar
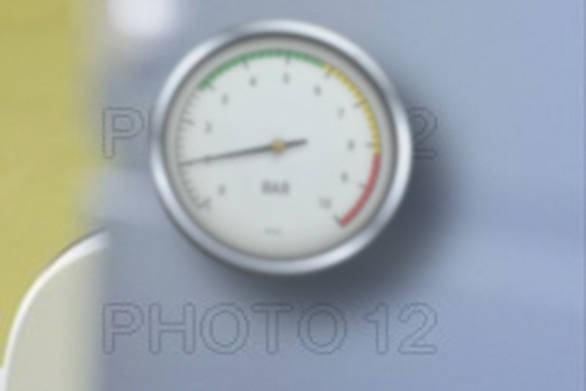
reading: 1,bar
